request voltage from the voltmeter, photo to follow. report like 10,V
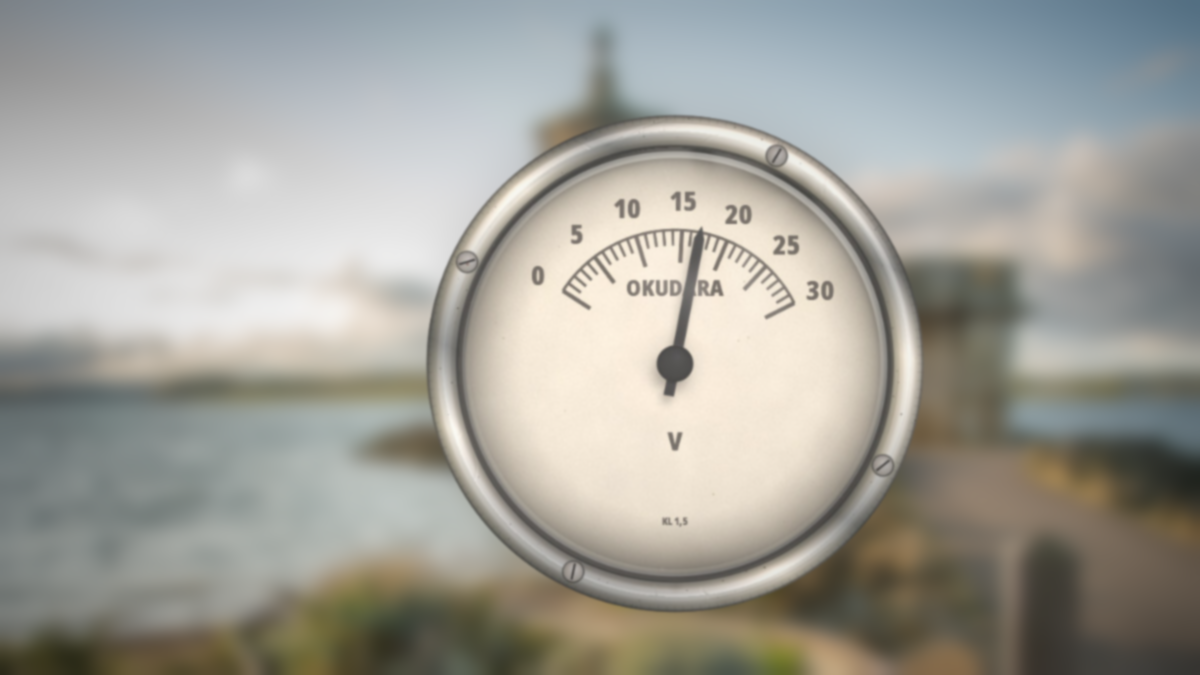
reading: 17,V
